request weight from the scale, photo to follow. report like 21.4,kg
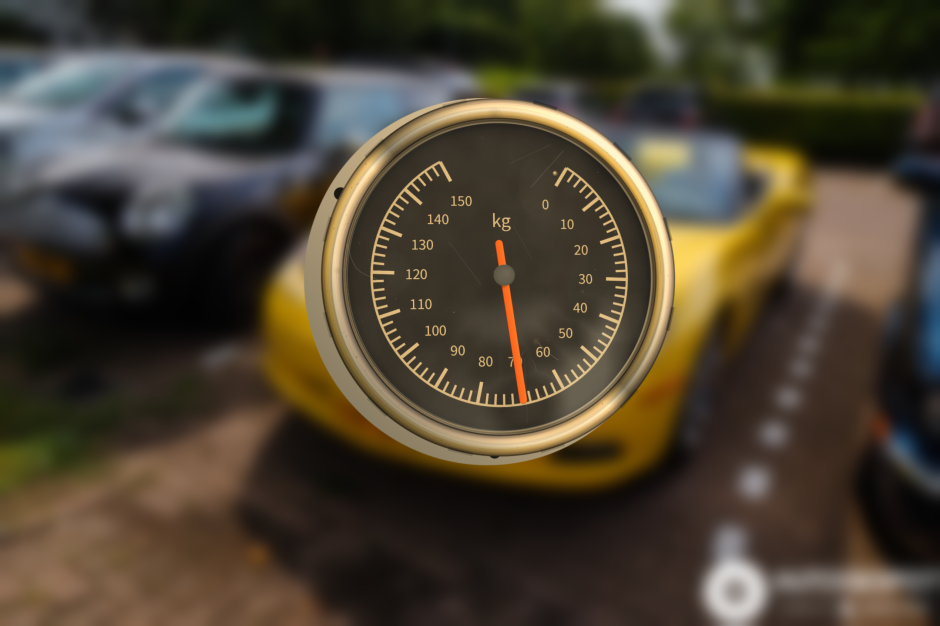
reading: 70,kg
